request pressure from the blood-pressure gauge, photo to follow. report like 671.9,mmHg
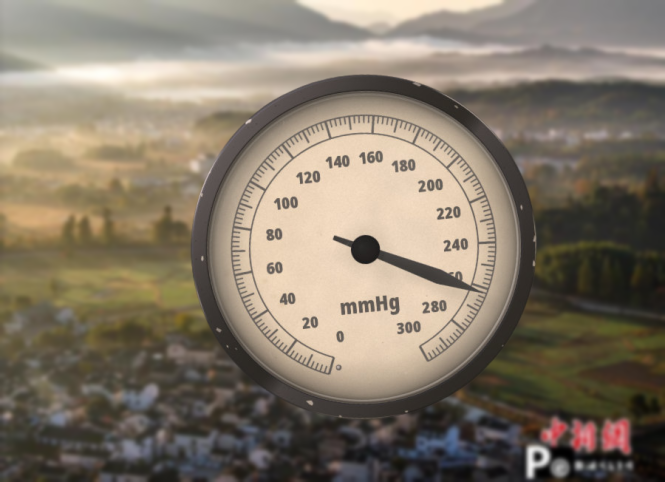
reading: 262,mmHg
